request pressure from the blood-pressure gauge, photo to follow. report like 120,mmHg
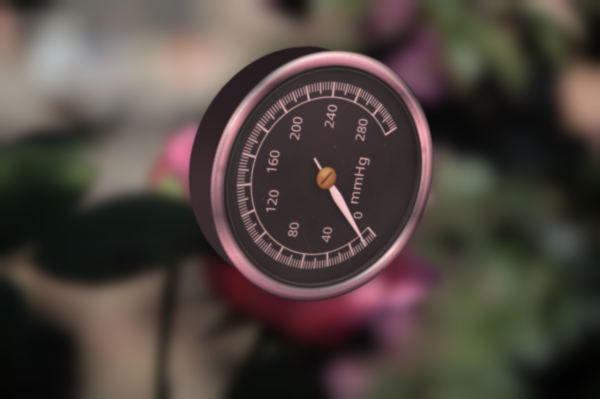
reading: 10,mmHg
